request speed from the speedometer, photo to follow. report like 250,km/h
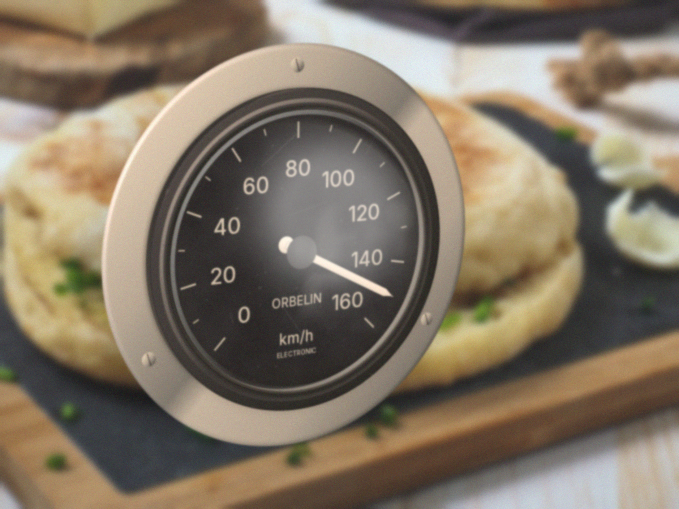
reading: 150,km/h
